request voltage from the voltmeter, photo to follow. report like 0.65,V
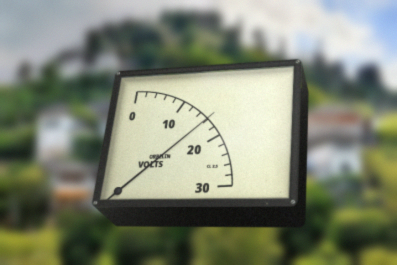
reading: 16,V
